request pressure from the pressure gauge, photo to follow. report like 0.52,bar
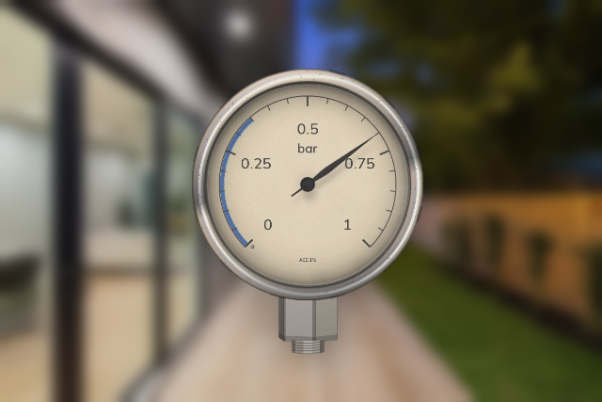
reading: 0.7,bar
